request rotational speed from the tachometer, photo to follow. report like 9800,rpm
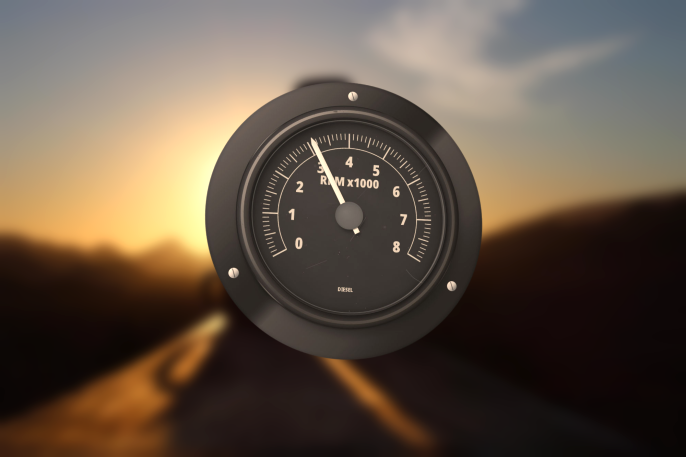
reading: 3100,rpm
